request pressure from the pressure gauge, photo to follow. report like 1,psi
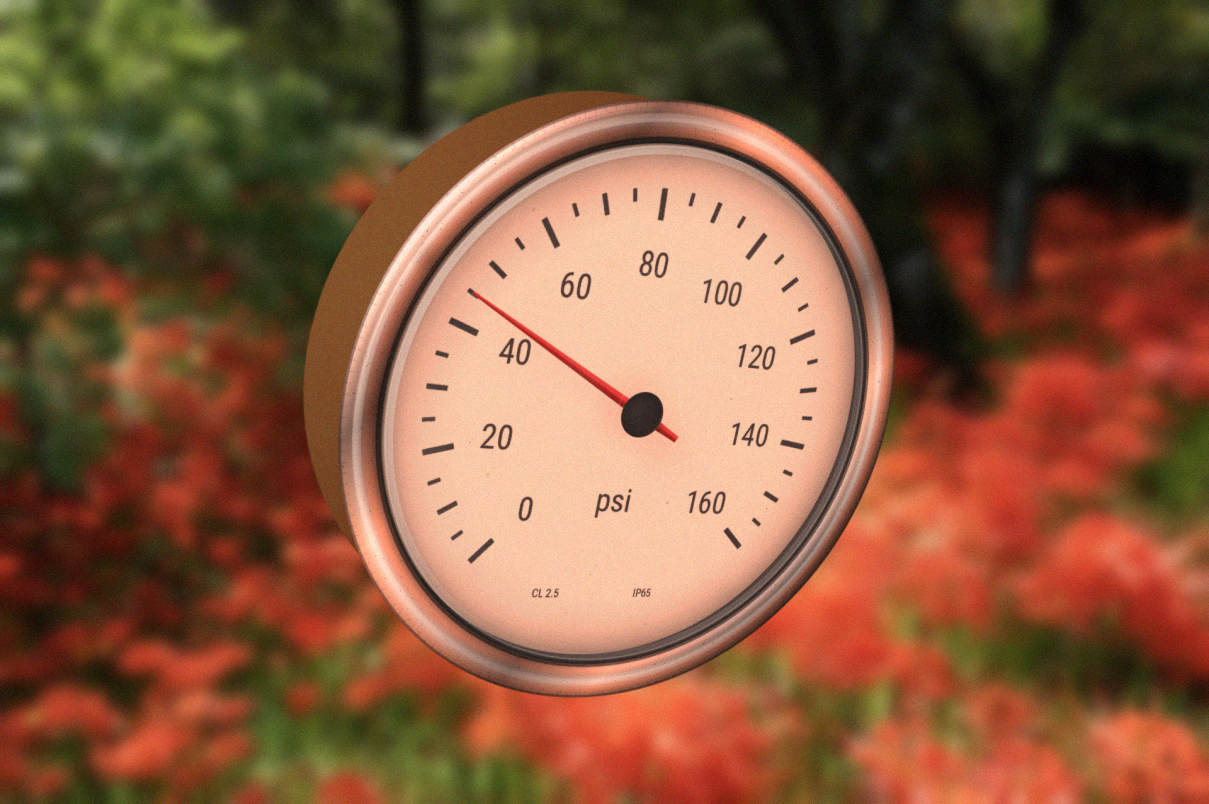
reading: 45,psi
